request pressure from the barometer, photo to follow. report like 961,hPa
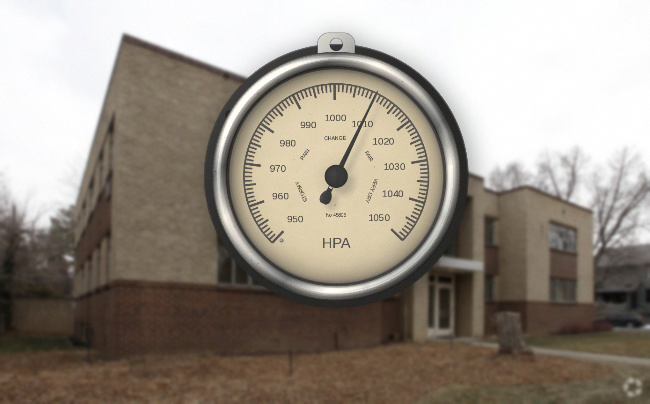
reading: 1010,hPa
